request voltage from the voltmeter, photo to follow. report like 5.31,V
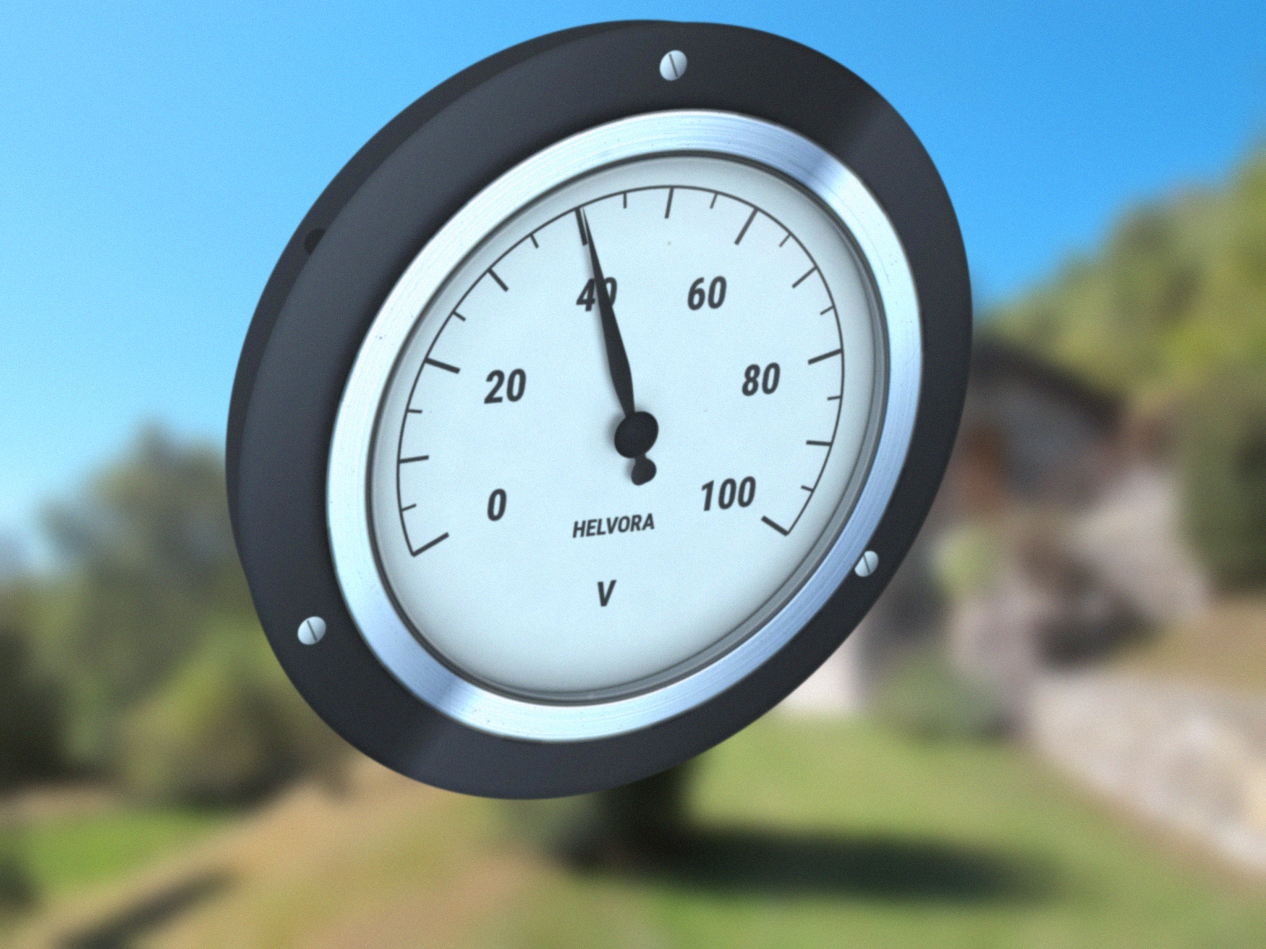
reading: 40,V
